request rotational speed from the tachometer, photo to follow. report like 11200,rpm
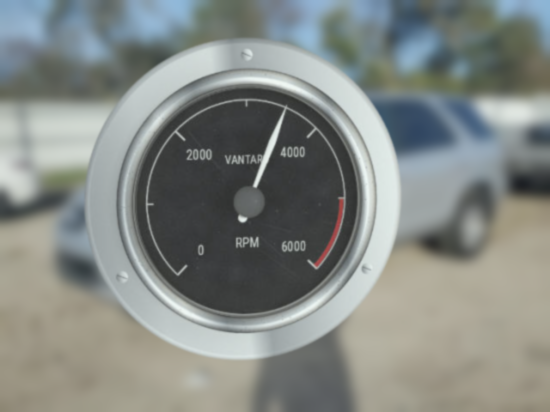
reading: 3500,rpm
